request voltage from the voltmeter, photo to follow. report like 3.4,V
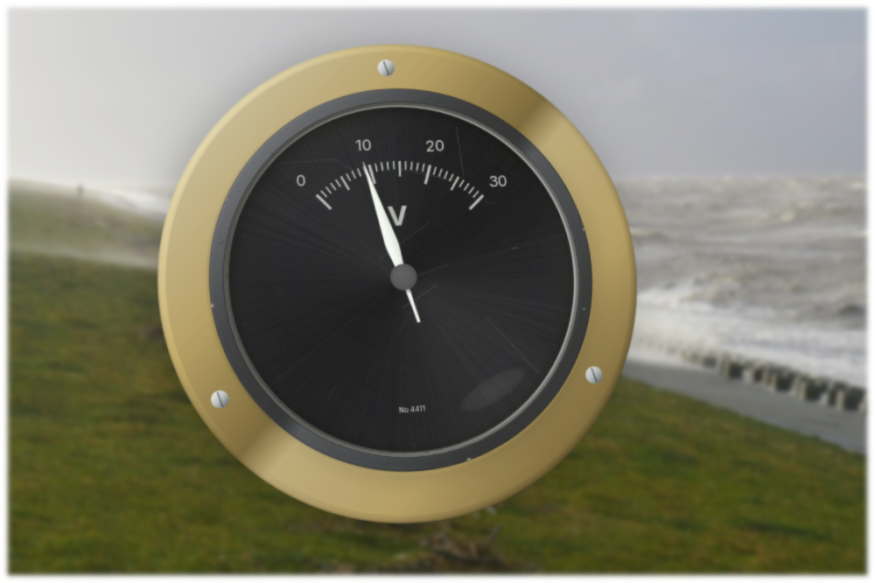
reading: 9,V
